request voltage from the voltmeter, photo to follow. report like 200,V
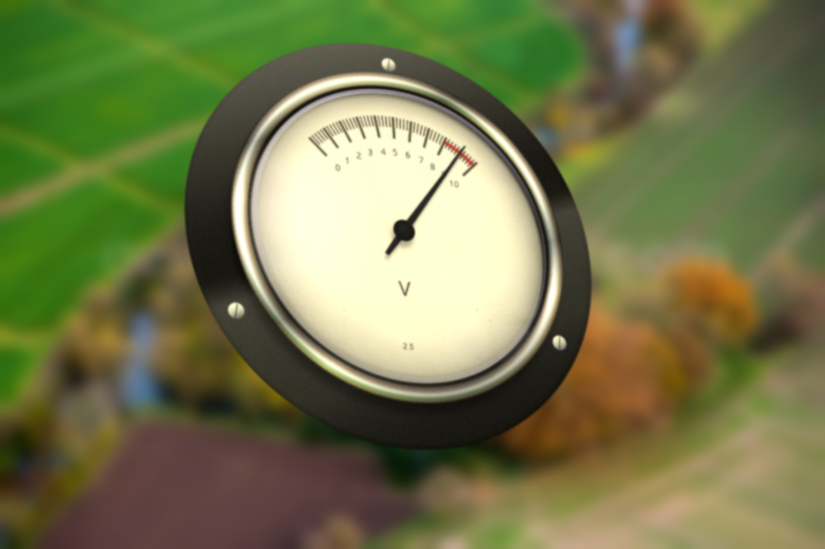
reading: 9,V
